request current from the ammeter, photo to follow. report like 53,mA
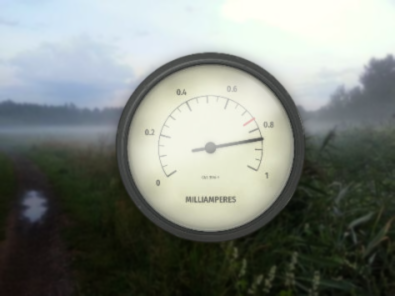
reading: 0.85,mA
